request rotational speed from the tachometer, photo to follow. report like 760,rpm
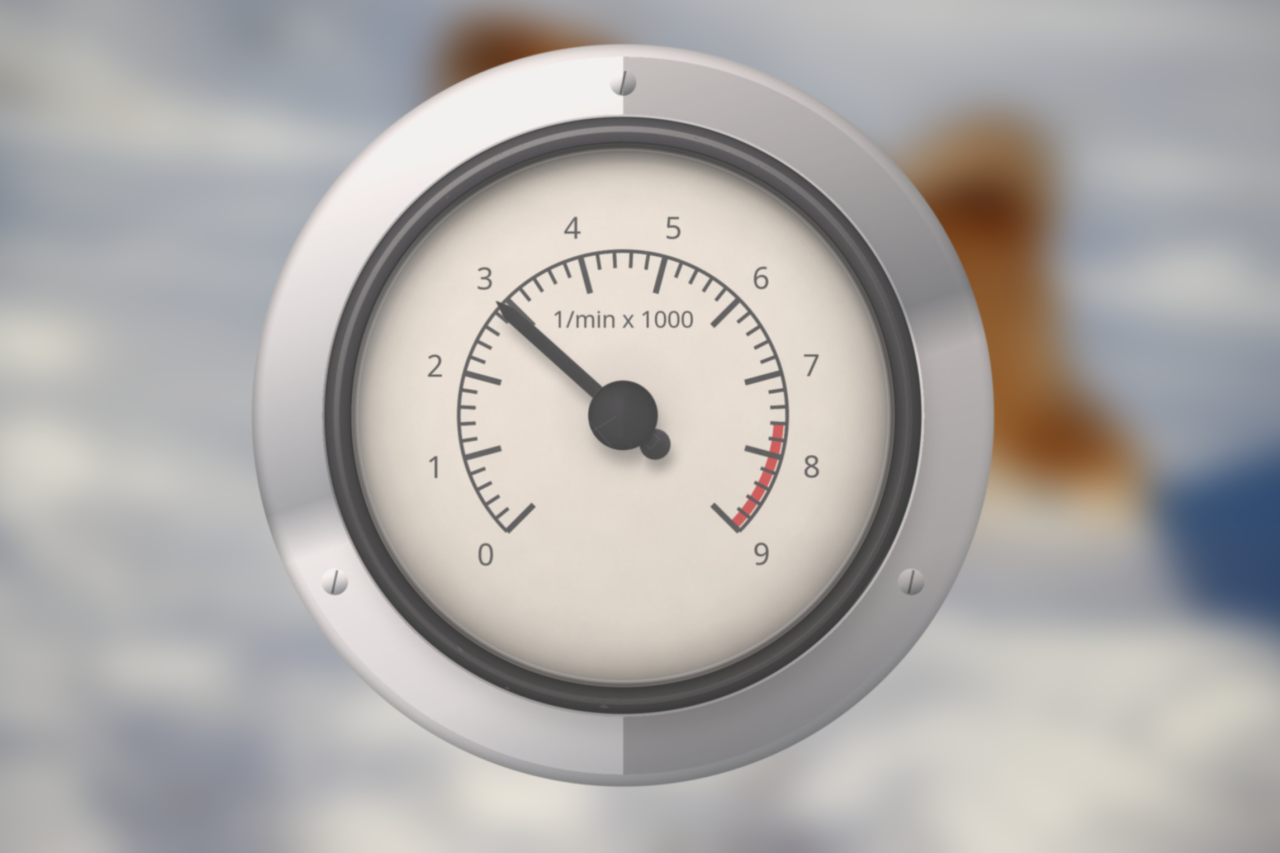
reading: 2900,rpm
